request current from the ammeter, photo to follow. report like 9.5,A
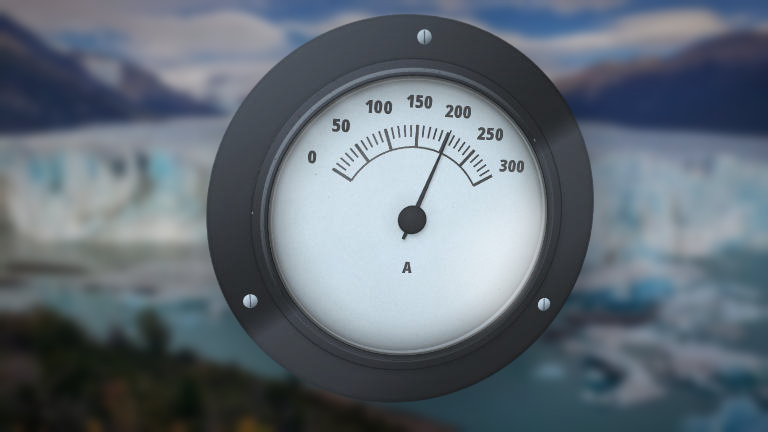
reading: 200,A
